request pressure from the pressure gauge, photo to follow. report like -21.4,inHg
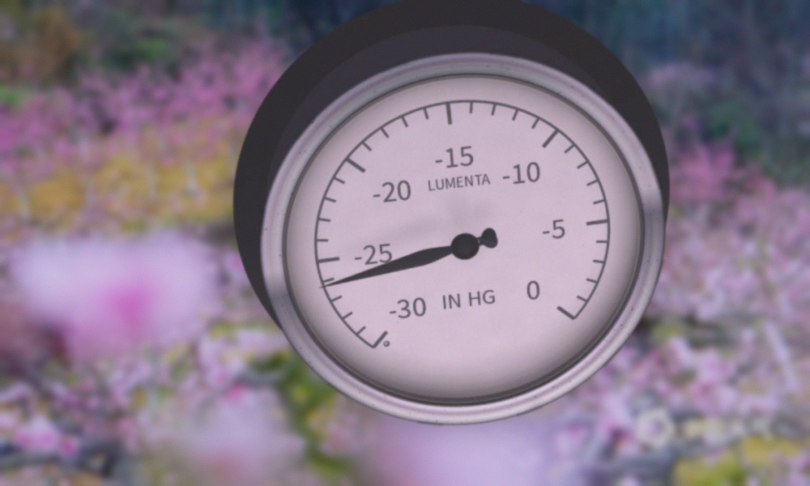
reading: -26,inHg
